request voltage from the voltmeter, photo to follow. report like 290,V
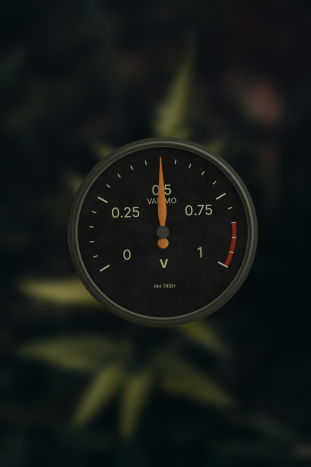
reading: 0.5,V
